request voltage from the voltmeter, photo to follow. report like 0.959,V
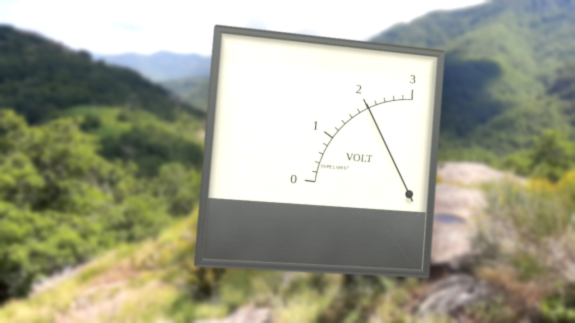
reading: 2,V
